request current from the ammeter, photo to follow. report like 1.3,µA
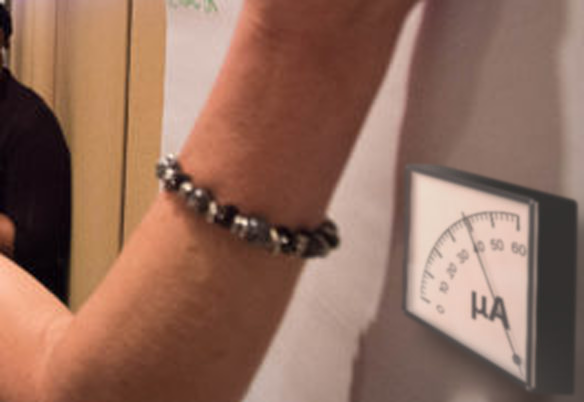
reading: 40,µA
